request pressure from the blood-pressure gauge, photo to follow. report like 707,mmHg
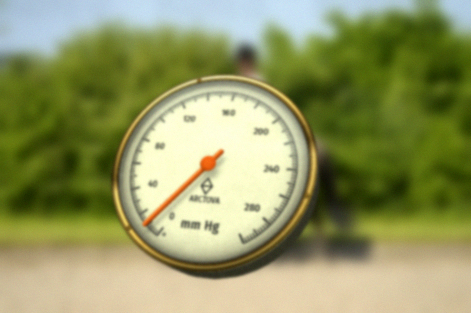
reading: 10,mmHg
